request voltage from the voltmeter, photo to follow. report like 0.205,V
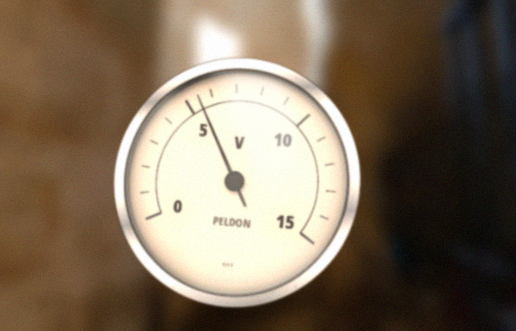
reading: 5.5,V
